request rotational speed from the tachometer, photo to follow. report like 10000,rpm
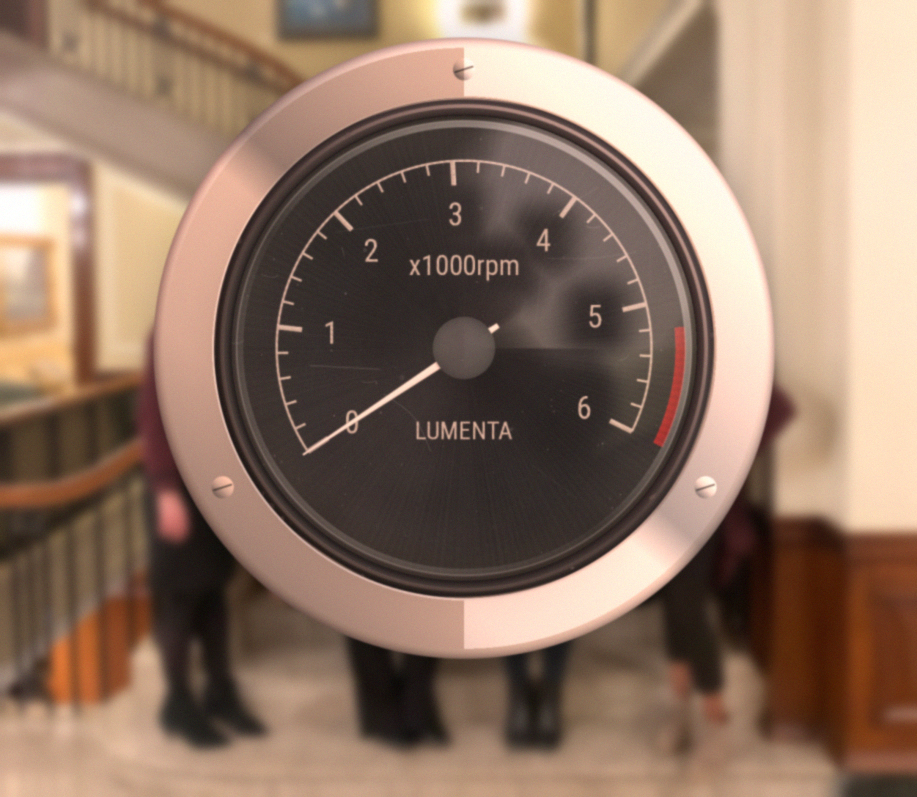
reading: 0,rpm
